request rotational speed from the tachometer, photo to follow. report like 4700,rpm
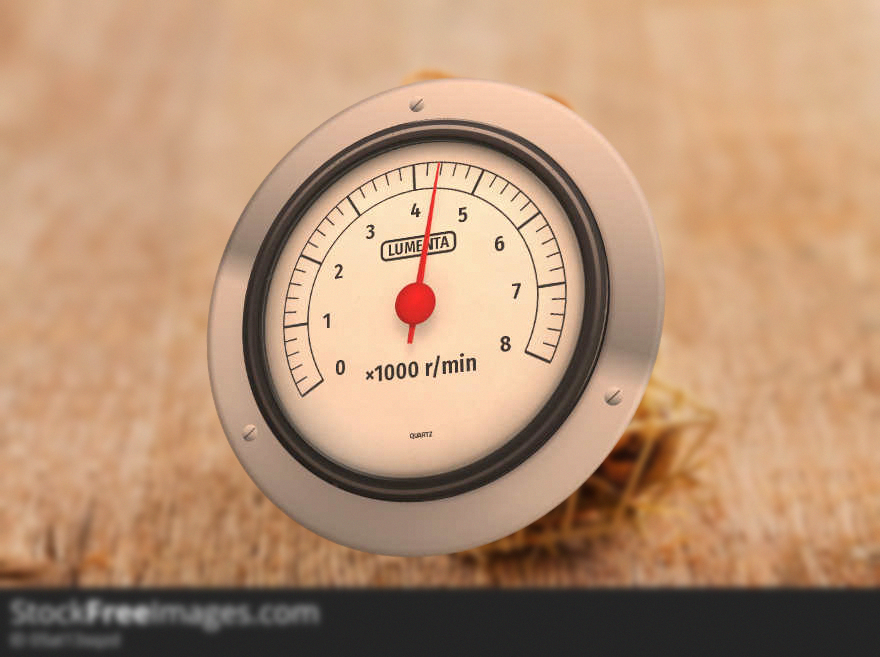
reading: 4400,rpm
